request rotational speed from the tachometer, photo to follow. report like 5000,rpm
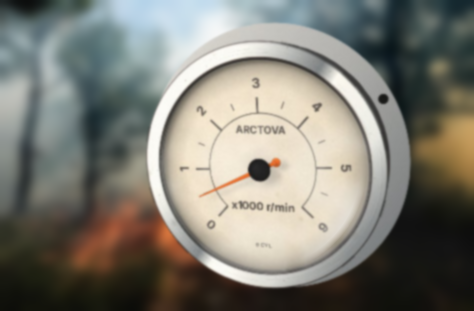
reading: 500,rpm
